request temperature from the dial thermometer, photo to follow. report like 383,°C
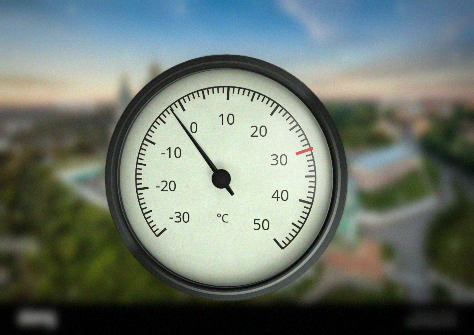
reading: -2,°C
